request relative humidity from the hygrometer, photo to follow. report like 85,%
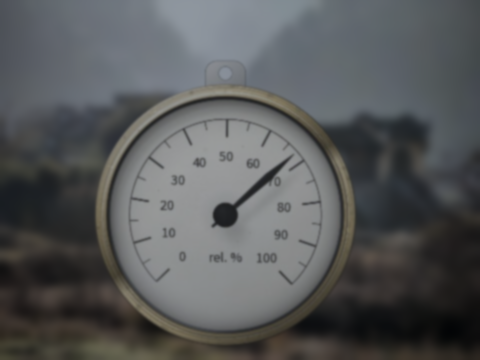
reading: 67.5,%
